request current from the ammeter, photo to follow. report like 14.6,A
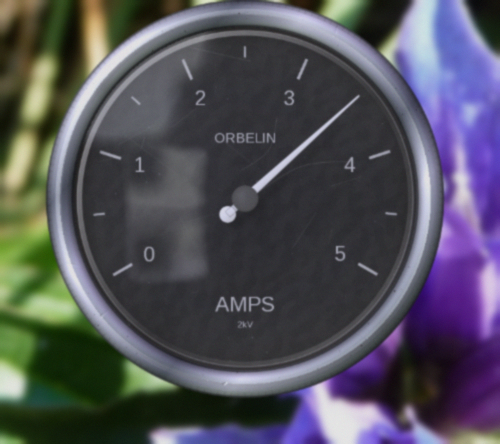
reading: 3.5,A
